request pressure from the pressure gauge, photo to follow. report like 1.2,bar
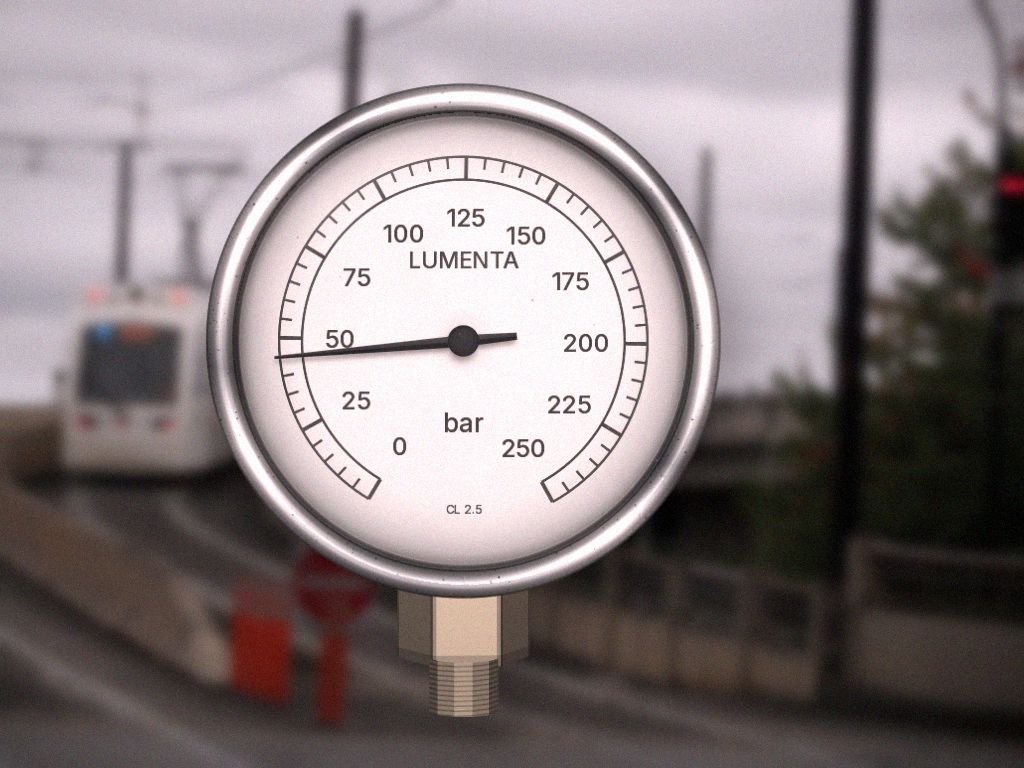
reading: 45,bar
